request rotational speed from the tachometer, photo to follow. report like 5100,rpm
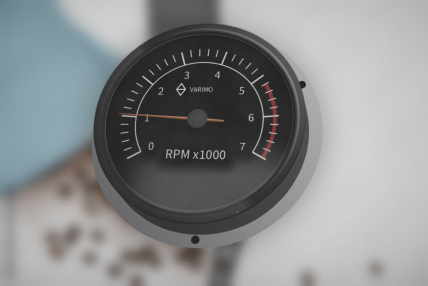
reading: 1000,rpm
